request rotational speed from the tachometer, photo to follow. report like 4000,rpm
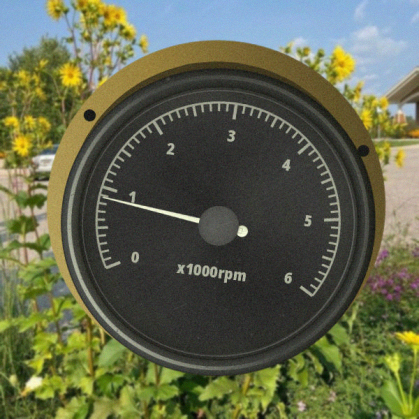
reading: 900,rpm
